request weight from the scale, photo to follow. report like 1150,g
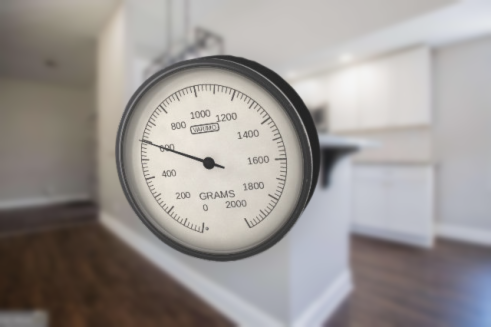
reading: 600,g
